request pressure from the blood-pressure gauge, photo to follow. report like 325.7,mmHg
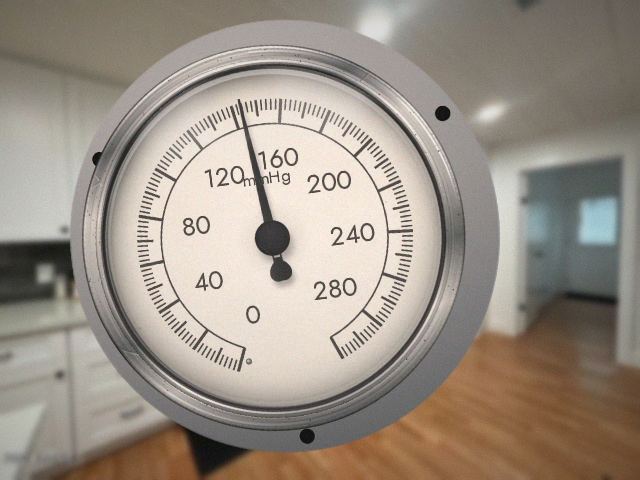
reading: 144,mmHg
